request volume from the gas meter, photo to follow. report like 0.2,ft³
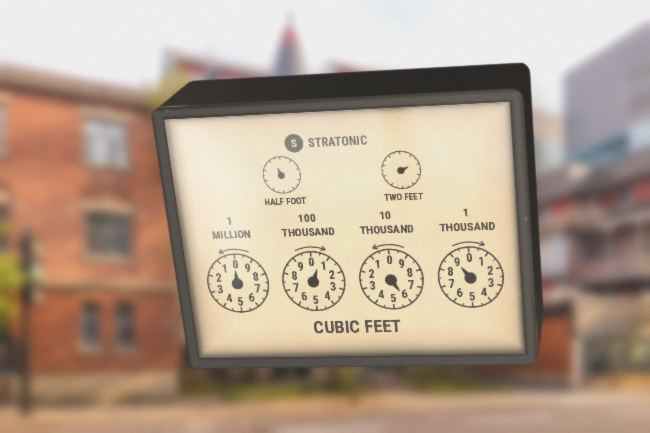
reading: 5900,ft³
